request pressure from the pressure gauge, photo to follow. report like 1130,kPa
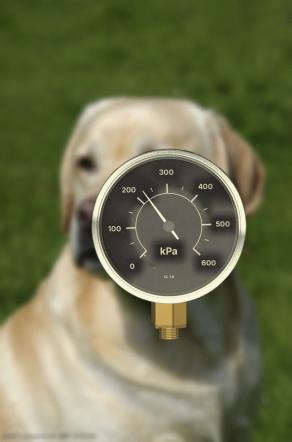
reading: 225,kPa
